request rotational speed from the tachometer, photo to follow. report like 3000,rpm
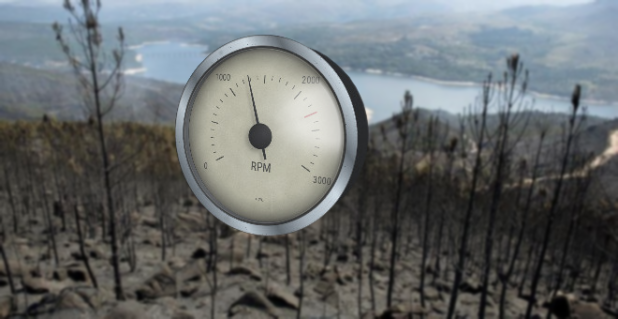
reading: 1300,rpm
